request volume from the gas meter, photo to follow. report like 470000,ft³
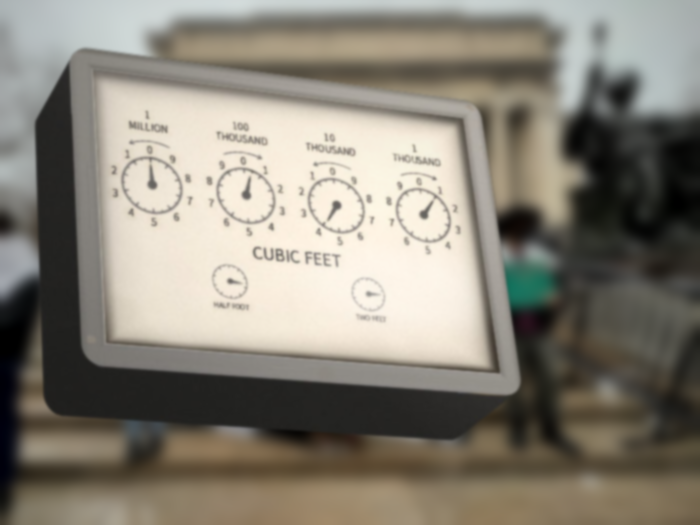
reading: 4100,ft³
